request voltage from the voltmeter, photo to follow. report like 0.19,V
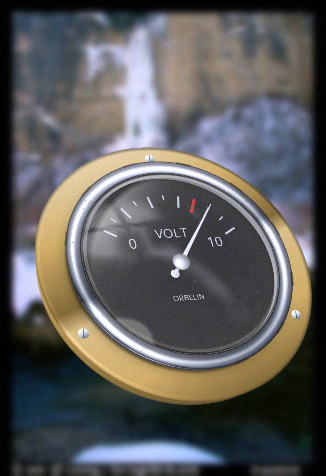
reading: 8,V
